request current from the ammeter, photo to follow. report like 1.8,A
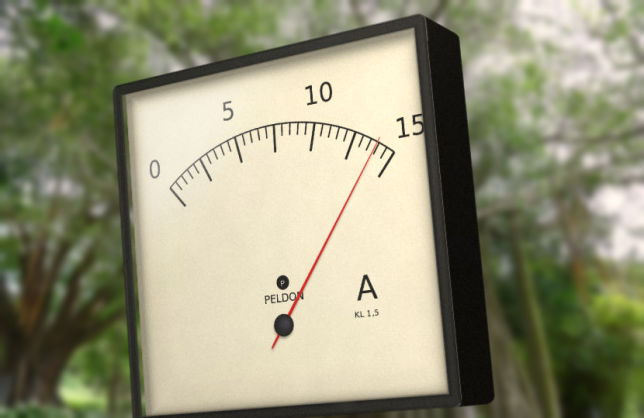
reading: 14,A
